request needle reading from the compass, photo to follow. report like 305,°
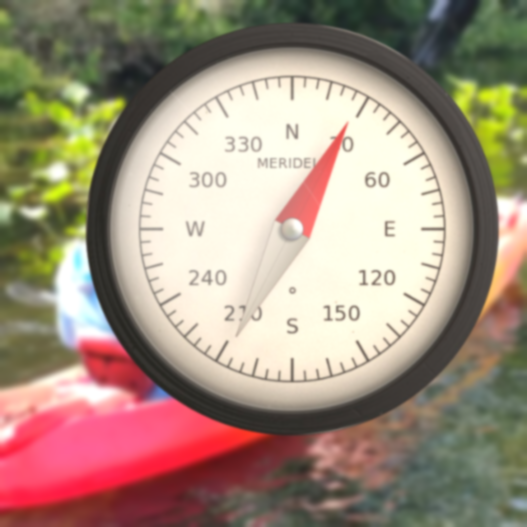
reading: 27.5,°
